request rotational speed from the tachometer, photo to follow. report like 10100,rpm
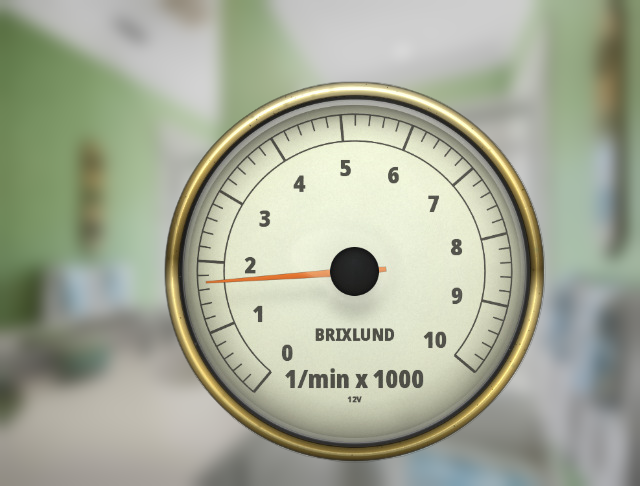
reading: 1700,rpm
